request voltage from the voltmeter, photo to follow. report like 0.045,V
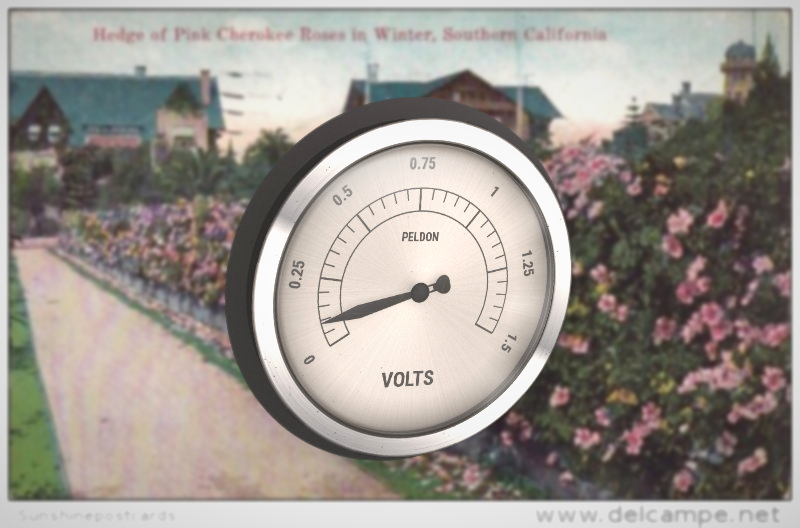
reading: 0.1,V
